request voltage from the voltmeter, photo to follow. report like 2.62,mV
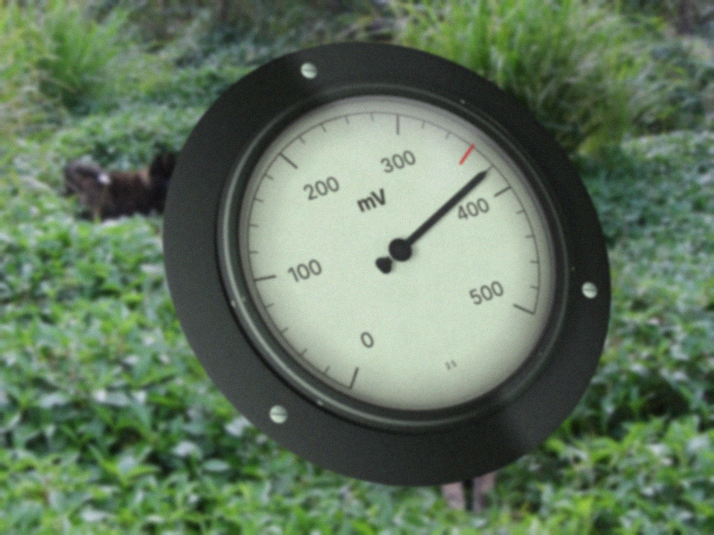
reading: 380,mV
